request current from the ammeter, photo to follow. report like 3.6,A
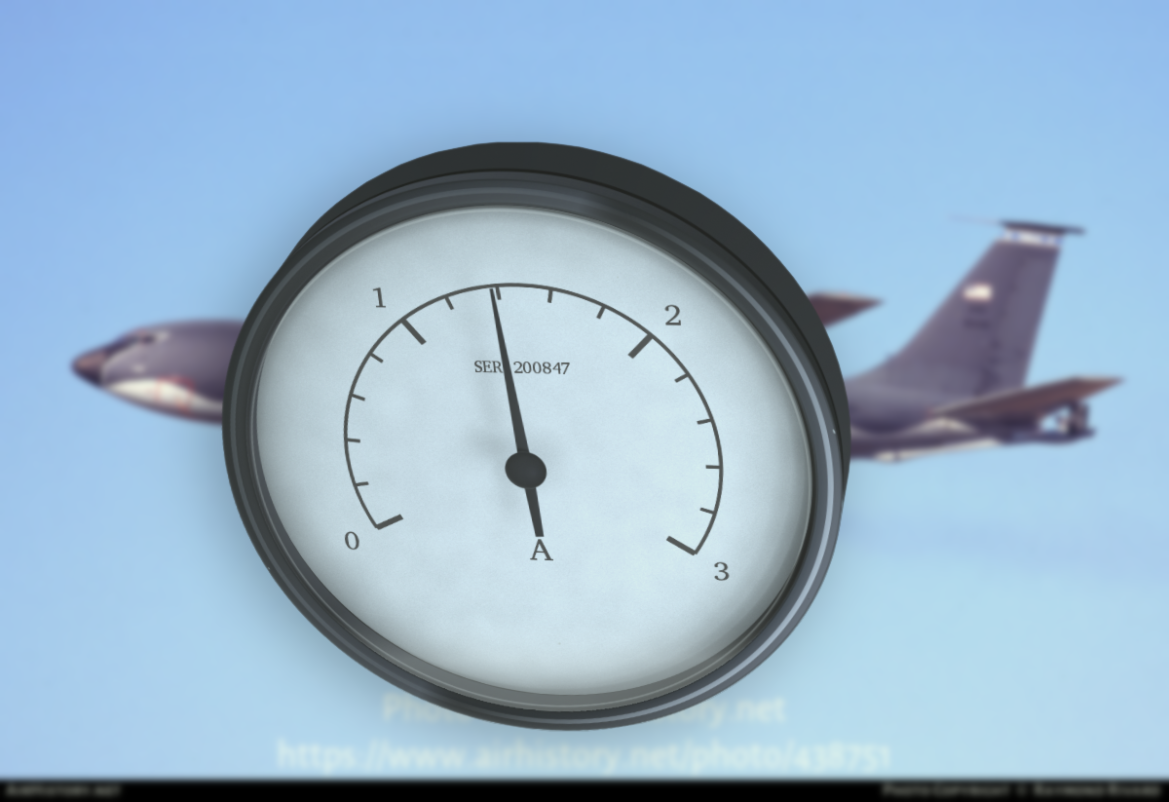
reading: 1.4,A
